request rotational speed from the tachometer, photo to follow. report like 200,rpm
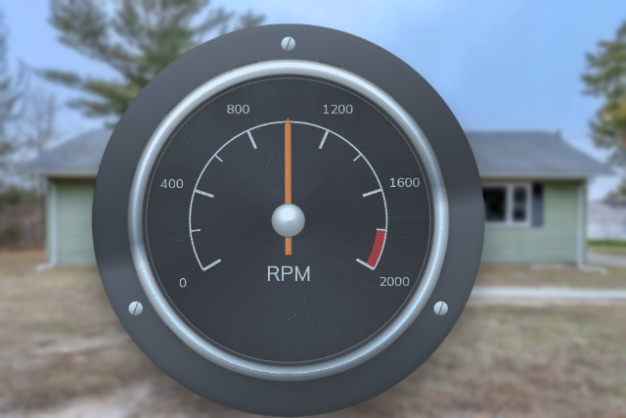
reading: 1000,rpm
